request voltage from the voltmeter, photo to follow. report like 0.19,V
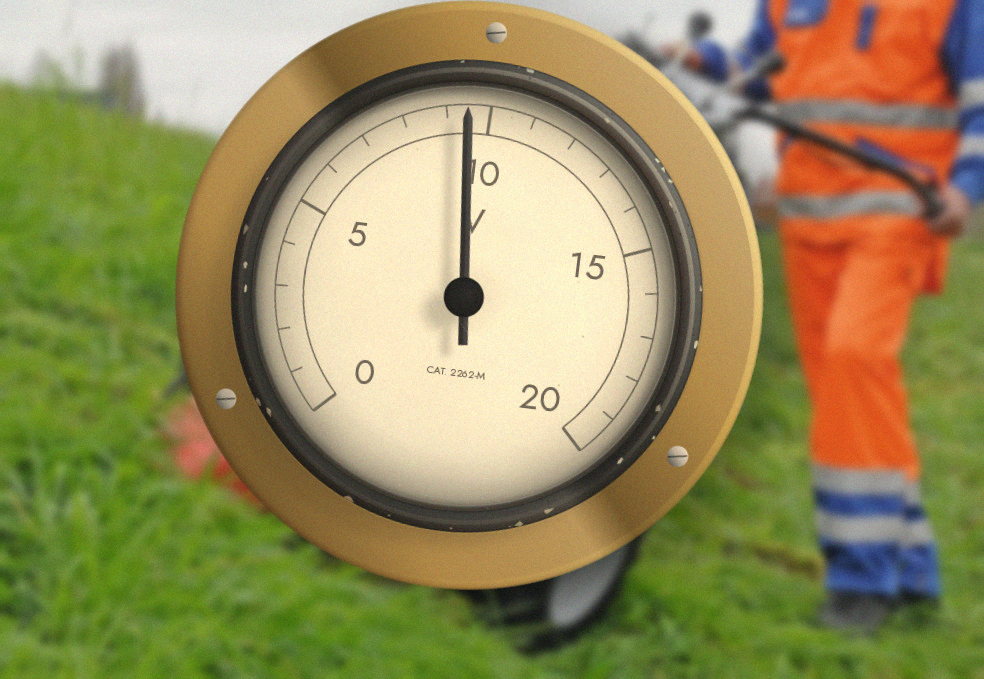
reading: 9.5,V
